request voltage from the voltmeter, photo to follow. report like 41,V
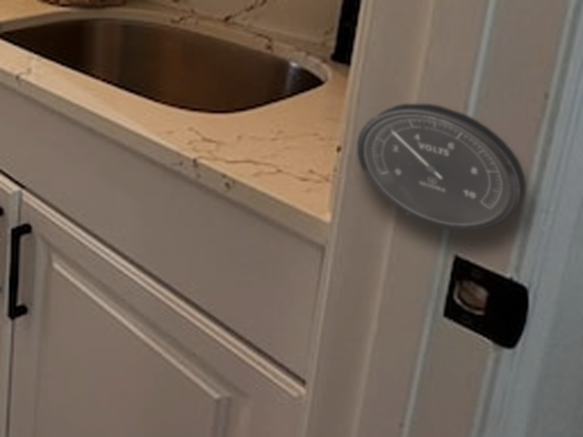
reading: 3,V
